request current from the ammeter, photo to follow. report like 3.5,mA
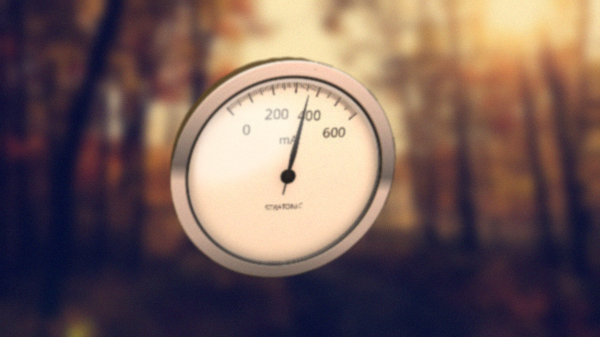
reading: 350,mA
